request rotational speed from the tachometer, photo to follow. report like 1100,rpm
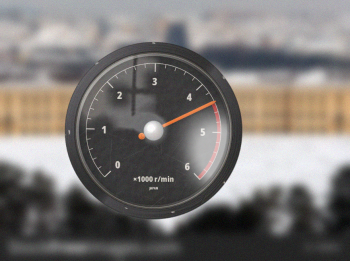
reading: 4400,rpm
